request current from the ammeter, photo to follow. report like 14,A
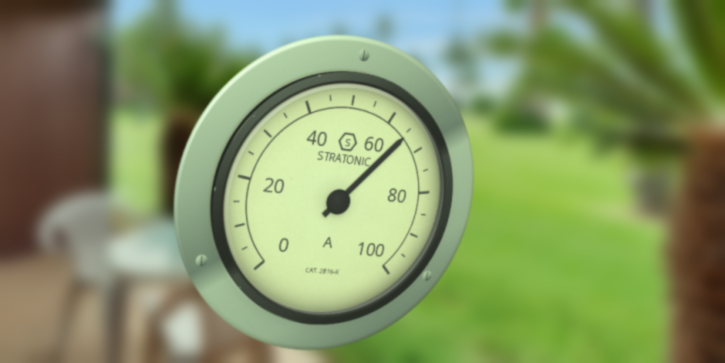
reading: 65,A
